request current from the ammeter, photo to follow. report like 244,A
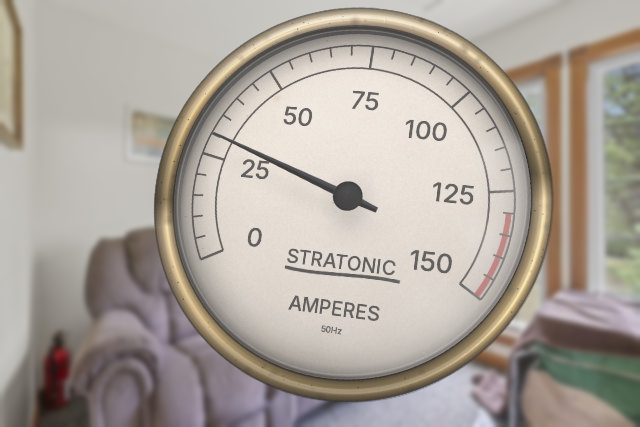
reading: 30,A
